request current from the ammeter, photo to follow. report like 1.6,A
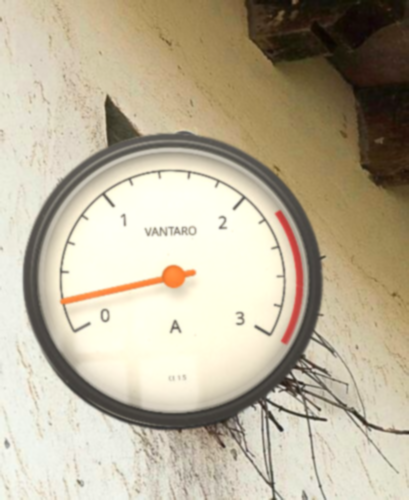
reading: 0.2,A
